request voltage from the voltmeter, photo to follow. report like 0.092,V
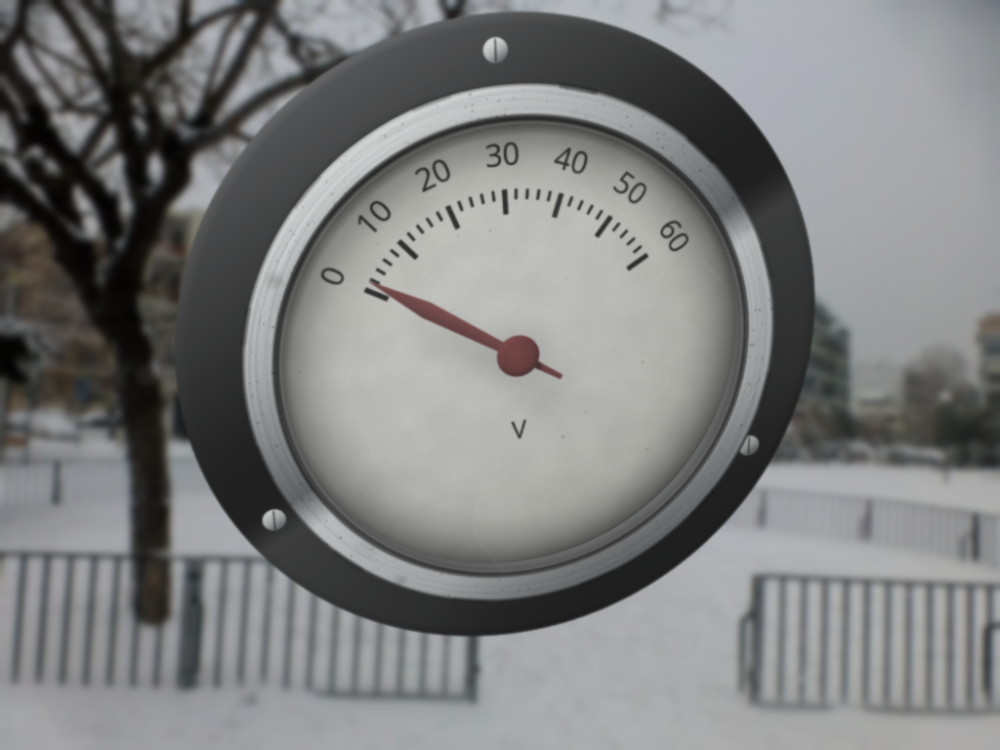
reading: 2,V
